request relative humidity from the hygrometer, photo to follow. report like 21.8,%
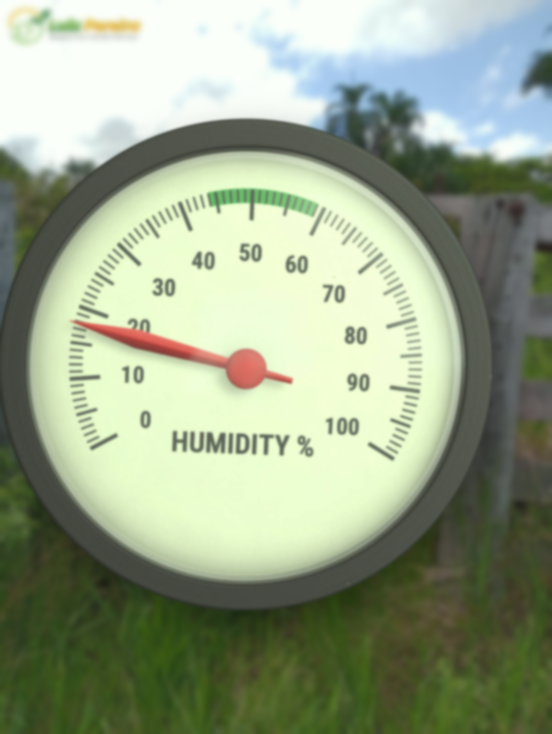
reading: 18,%
